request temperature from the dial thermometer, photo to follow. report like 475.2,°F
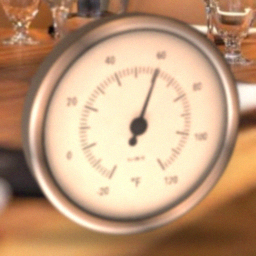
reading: 60,°F
